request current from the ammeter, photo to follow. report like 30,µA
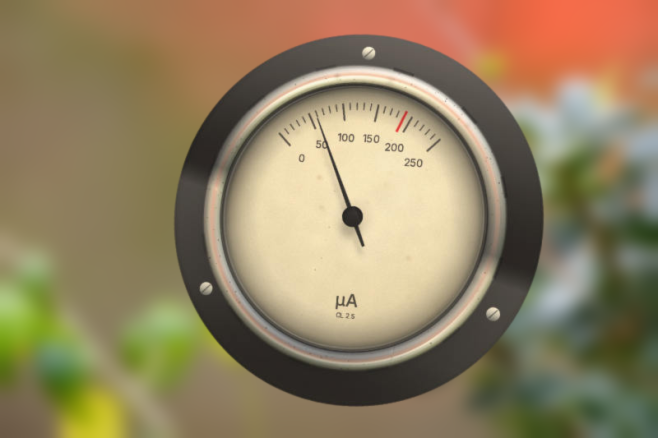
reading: 60,µA
